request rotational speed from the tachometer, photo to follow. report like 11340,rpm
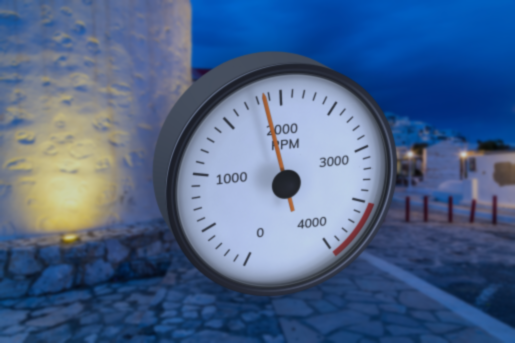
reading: 1850,rpm
